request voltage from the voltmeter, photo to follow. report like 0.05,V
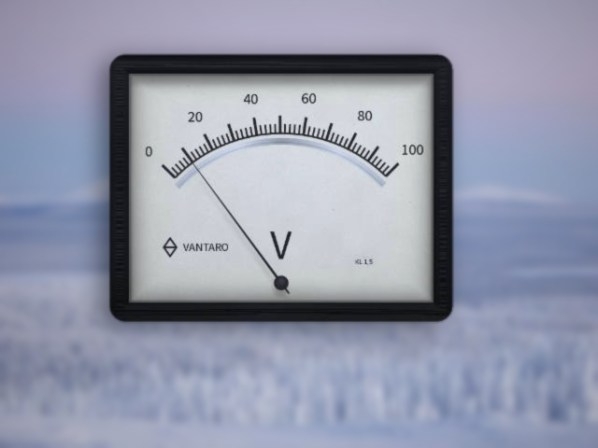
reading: 10,V
